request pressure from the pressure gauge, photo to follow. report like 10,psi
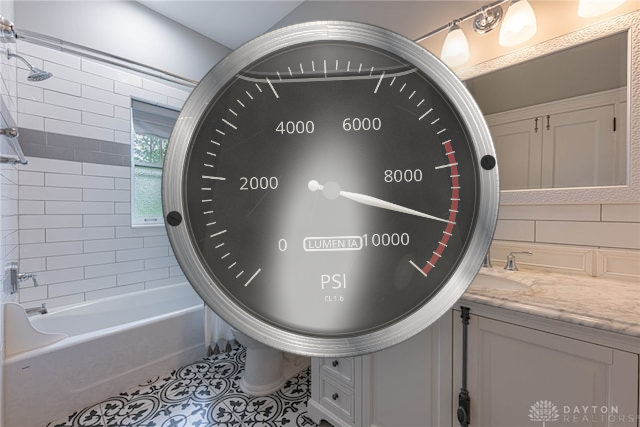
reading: 9000,psi
